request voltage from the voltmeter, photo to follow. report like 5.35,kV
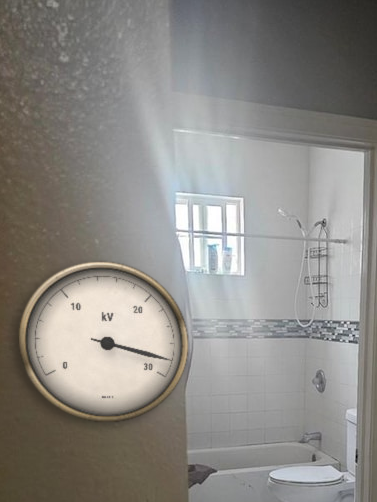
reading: 28,kV
